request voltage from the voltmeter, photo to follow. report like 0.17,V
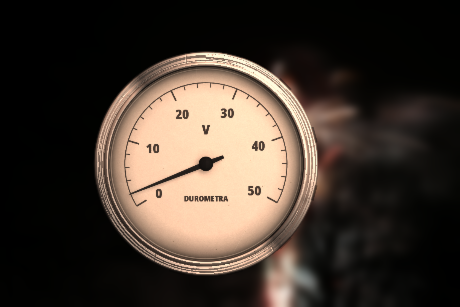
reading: 2,V
